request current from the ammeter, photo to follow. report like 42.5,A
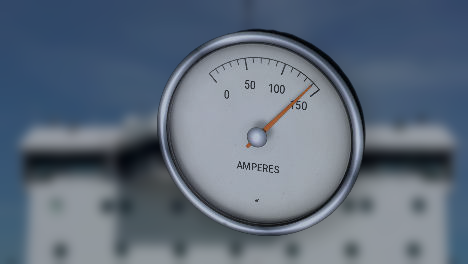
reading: 140,A
